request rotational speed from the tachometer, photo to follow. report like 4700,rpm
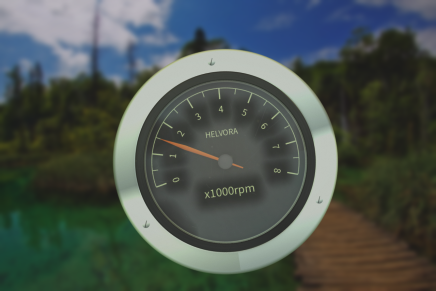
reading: 1500,rpm
